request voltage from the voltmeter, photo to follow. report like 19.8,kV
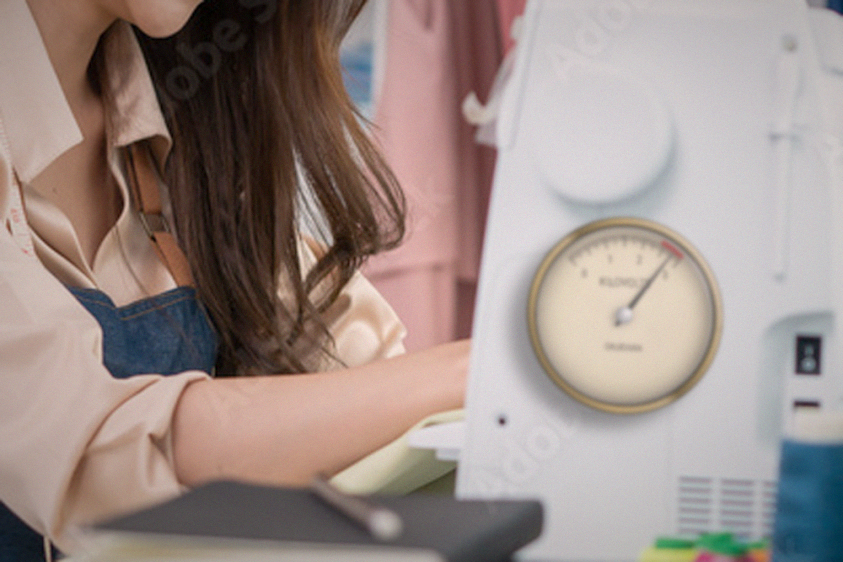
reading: 2.75,kV
